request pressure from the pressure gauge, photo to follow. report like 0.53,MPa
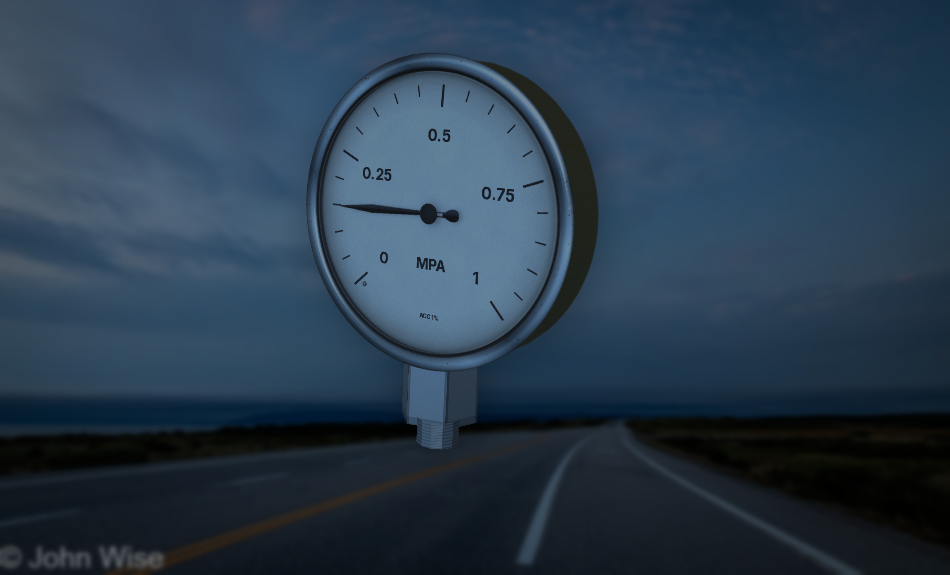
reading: 0.15,MPa
